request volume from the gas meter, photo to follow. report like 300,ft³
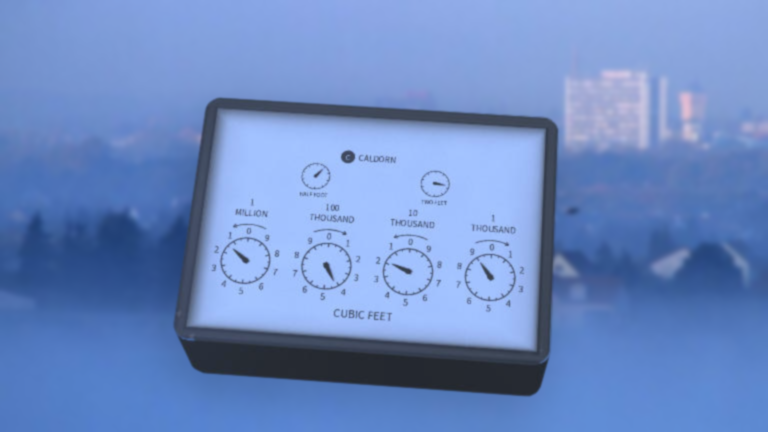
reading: 141900,ft³
